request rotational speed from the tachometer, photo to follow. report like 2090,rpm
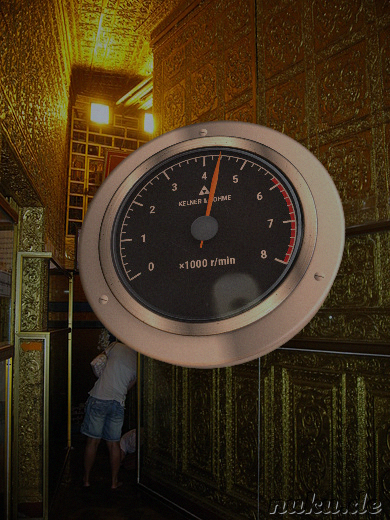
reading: 4400,rpm
